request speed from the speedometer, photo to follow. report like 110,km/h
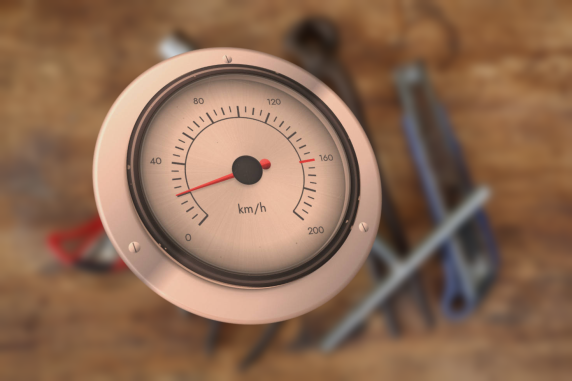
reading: 20,km/h
